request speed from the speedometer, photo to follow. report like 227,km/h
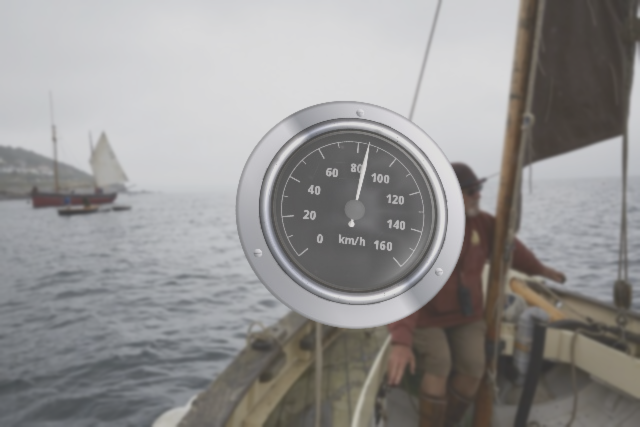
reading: 85,km/h
